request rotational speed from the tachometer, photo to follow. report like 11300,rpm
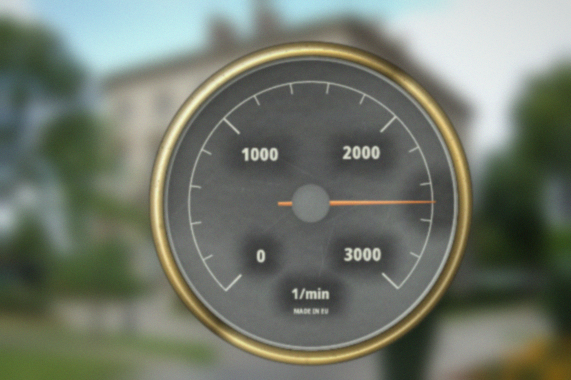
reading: 2500,rpm
